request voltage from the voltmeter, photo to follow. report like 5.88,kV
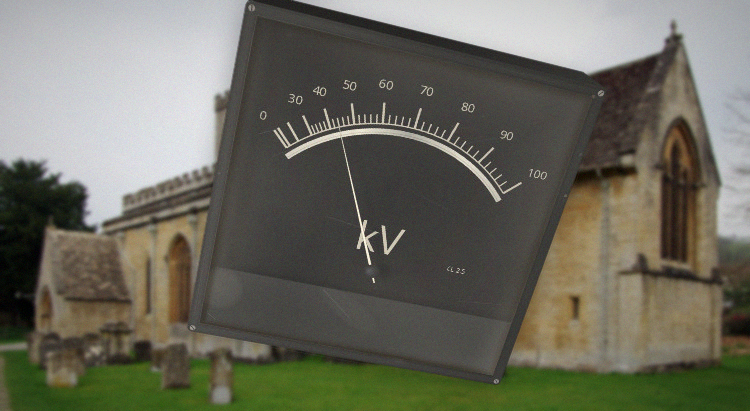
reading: 44,kV
